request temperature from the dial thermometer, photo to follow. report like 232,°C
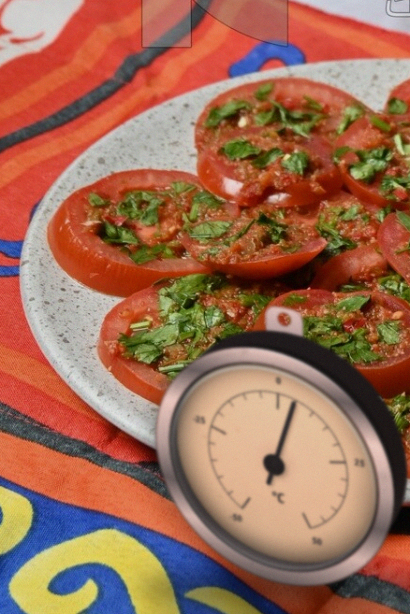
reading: 5,°C
